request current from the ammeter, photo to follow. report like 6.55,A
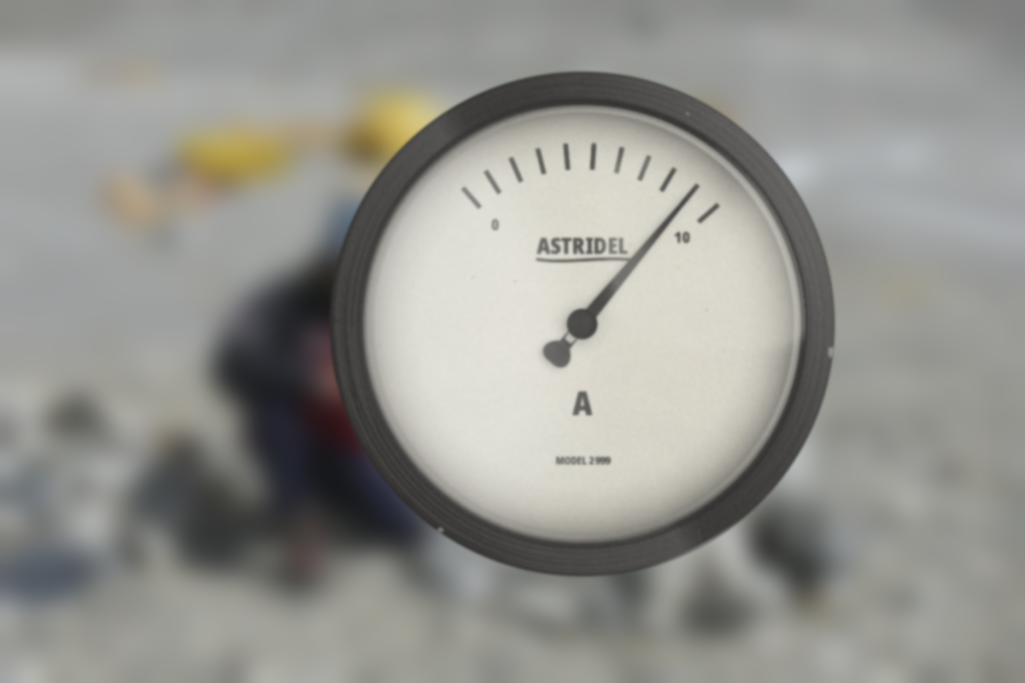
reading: 9,A
